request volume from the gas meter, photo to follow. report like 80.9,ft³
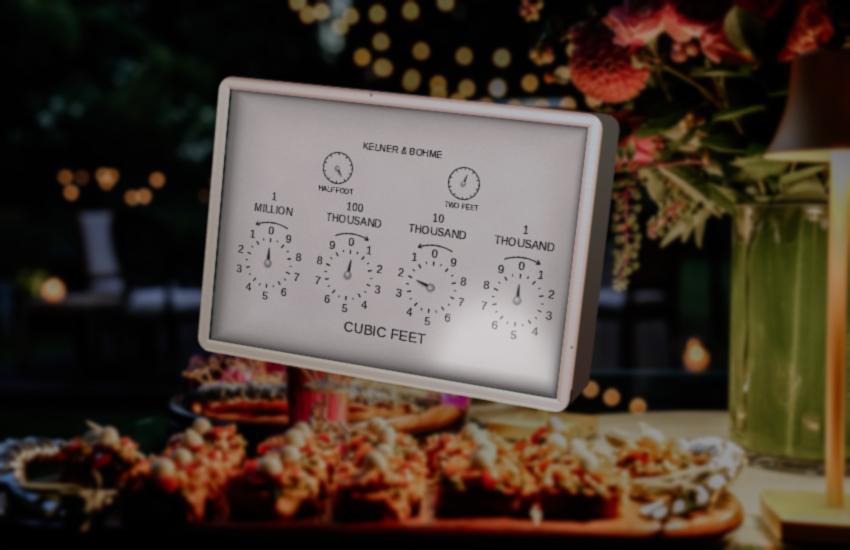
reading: 2000,ft³
